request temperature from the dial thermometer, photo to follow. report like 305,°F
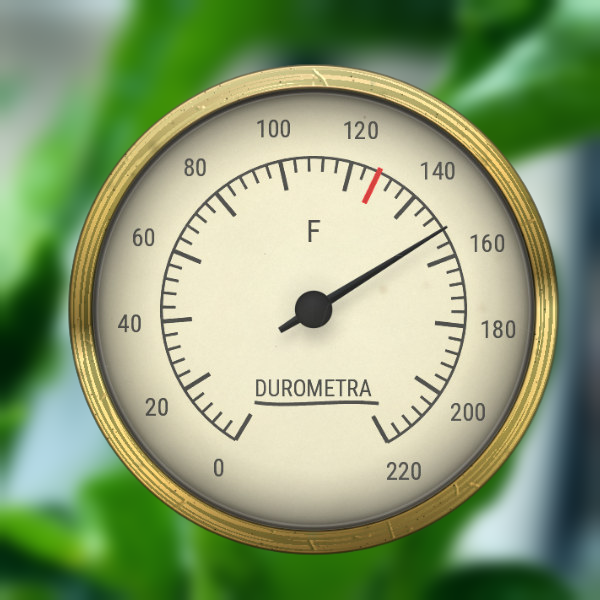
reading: 152,°F
